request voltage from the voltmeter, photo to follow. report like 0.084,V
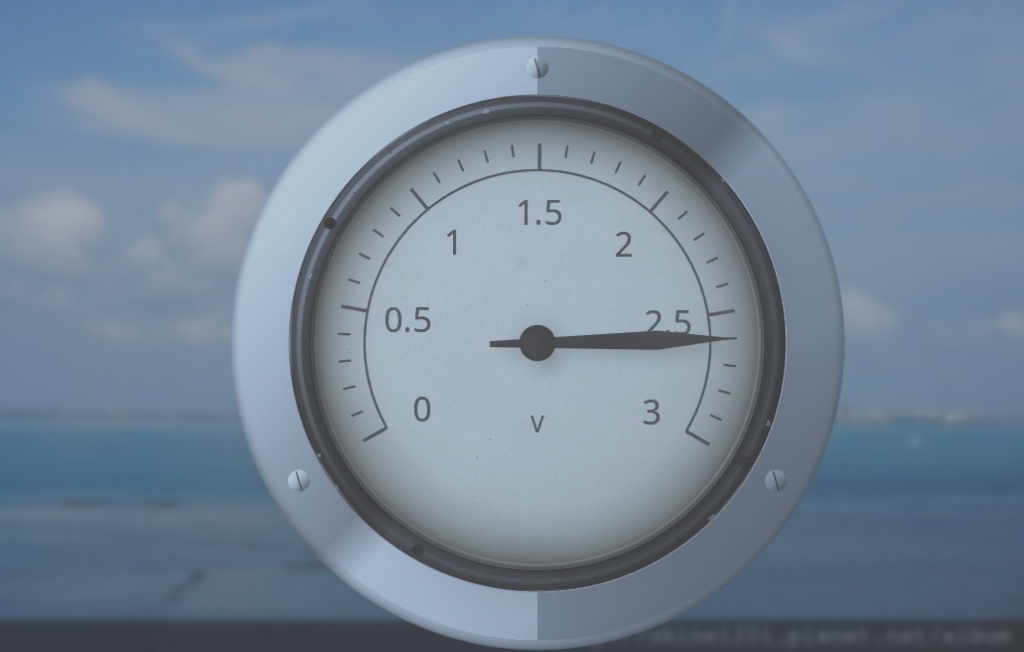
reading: 2.6,V
